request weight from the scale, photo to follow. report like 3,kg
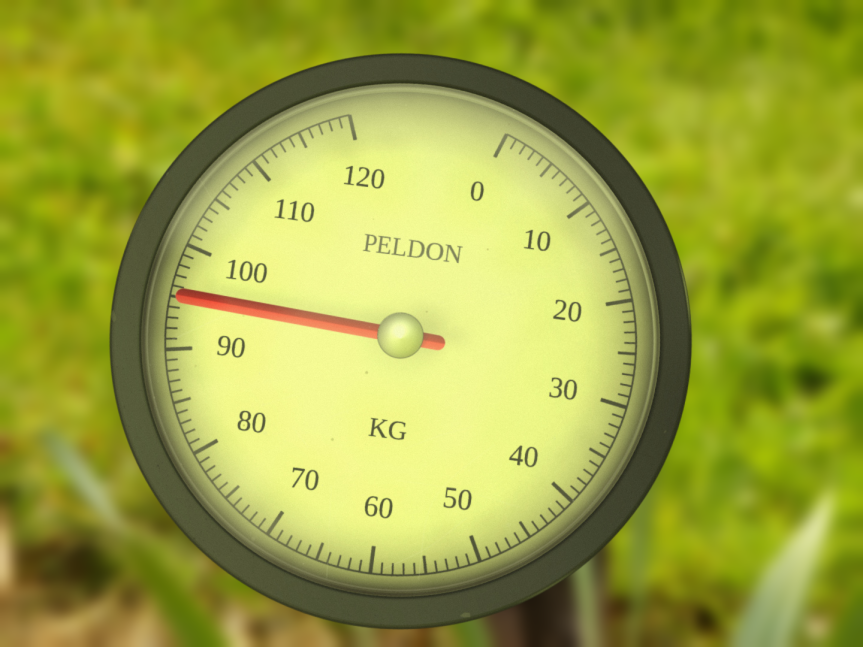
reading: 95,kg
